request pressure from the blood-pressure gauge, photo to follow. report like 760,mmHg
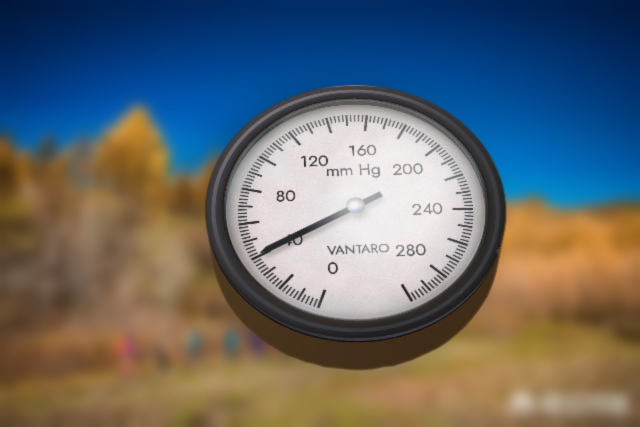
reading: 40,mmHg
